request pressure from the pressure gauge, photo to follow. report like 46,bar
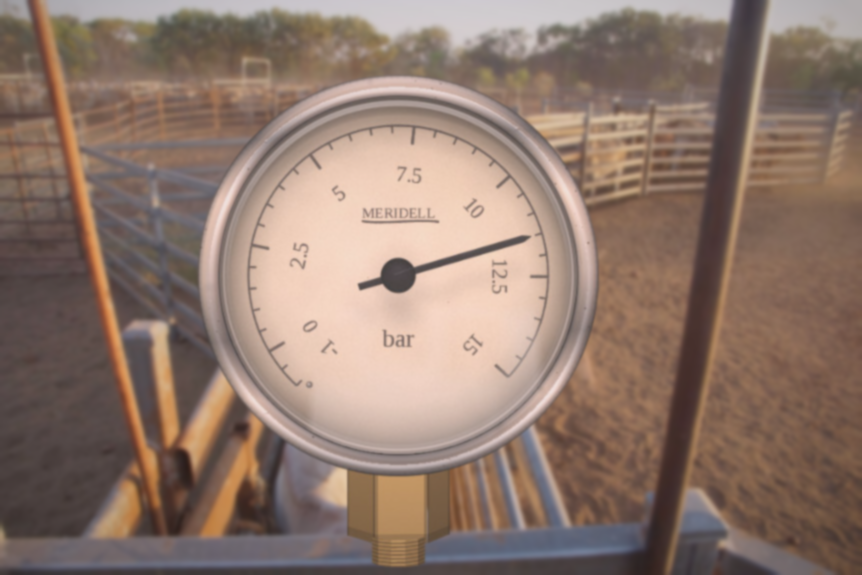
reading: 11.5,bar
